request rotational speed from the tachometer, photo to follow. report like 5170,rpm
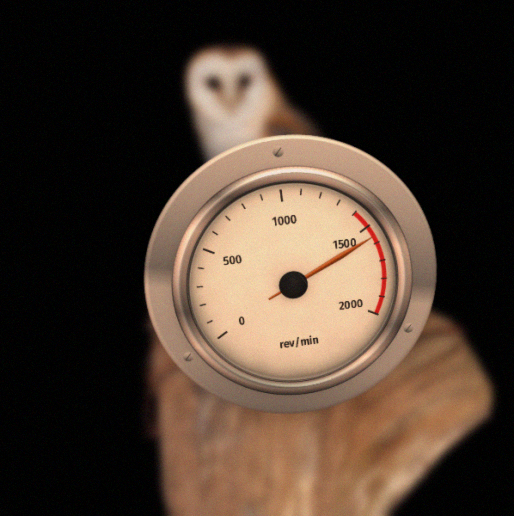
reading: 1550,rpm
